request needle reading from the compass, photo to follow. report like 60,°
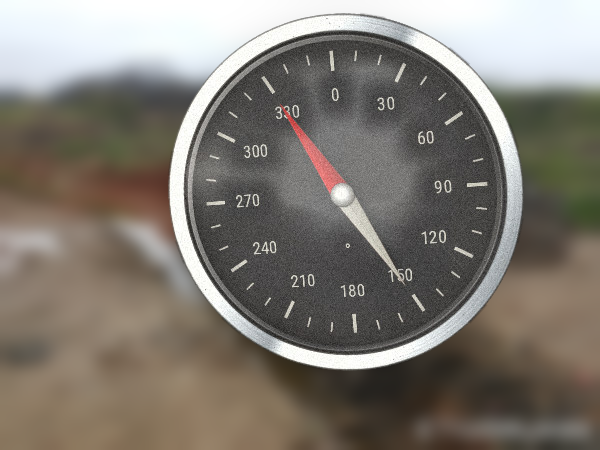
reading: 330,°
